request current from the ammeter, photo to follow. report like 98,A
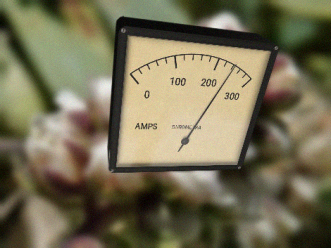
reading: 240,A
